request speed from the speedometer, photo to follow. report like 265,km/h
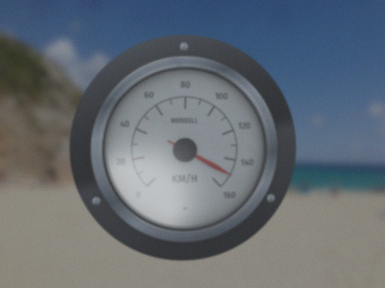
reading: 150,km/h
